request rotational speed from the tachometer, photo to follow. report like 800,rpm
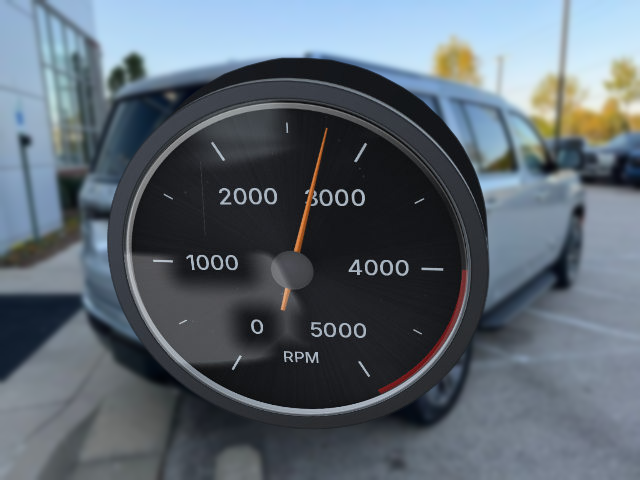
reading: 2750,rpm
